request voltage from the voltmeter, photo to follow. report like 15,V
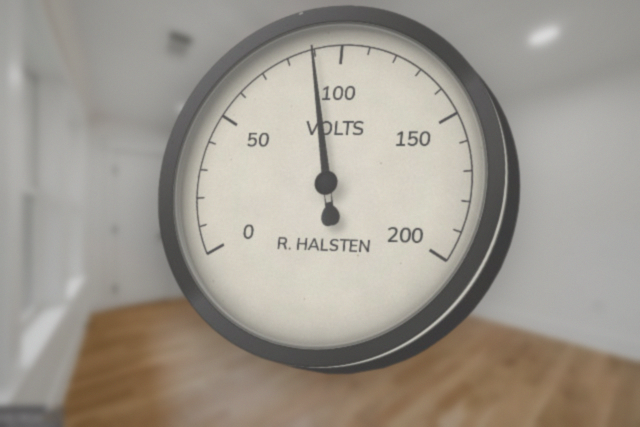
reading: 90,V
